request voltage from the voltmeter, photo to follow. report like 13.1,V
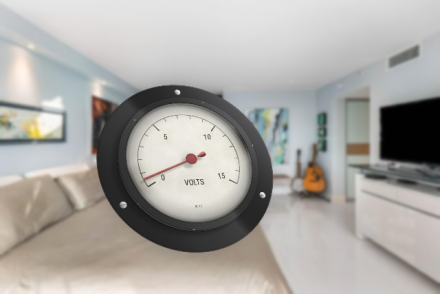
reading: 0.5,V
